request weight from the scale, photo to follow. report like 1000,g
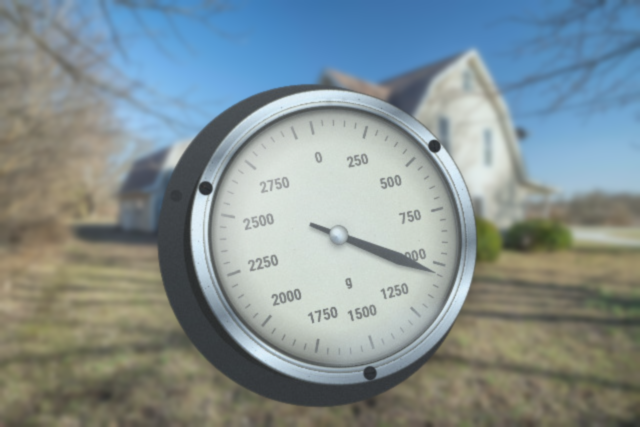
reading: 1050,g
